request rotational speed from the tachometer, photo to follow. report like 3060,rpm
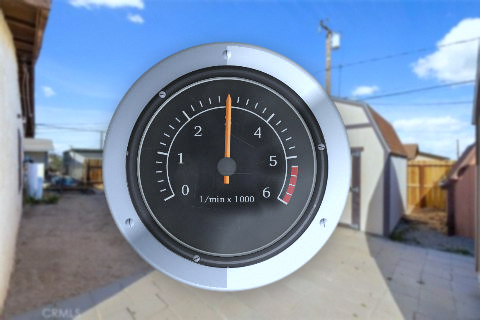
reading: 3000,rpm
